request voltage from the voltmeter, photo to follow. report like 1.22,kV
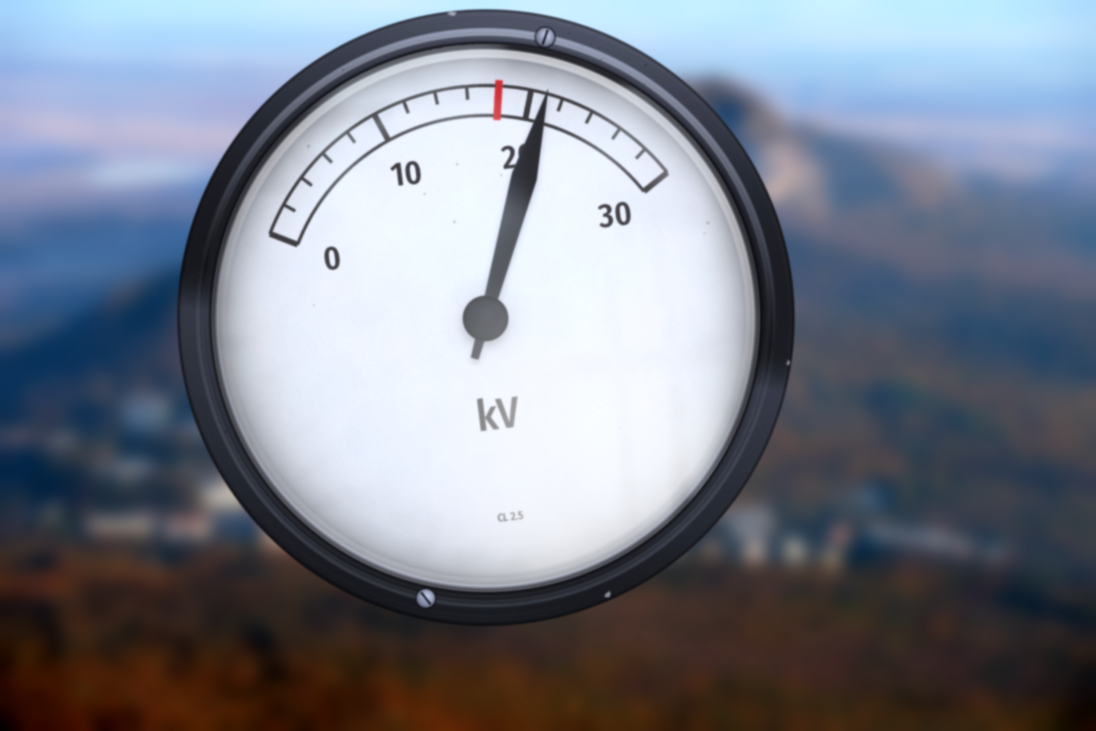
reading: 21,kV
